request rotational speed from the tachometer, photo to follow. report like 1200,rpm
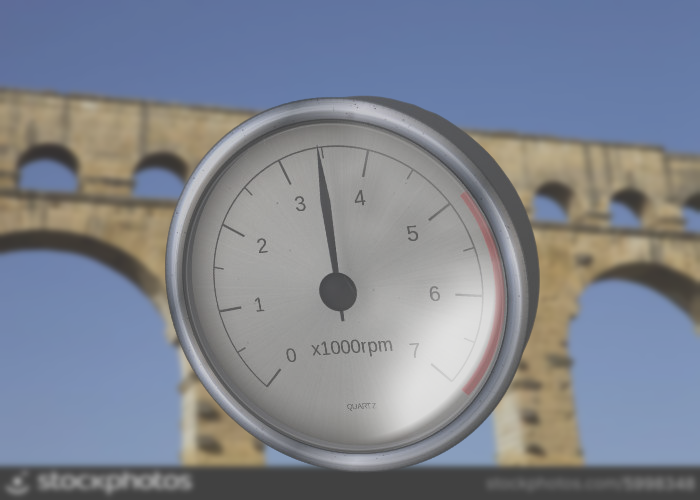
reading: 3500,rpm
